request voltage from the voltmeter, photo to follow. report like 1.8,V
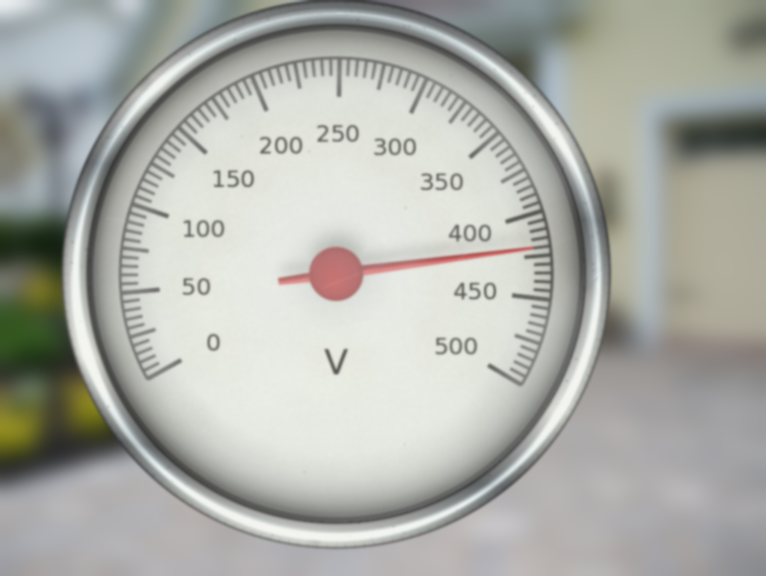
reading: 420,V
